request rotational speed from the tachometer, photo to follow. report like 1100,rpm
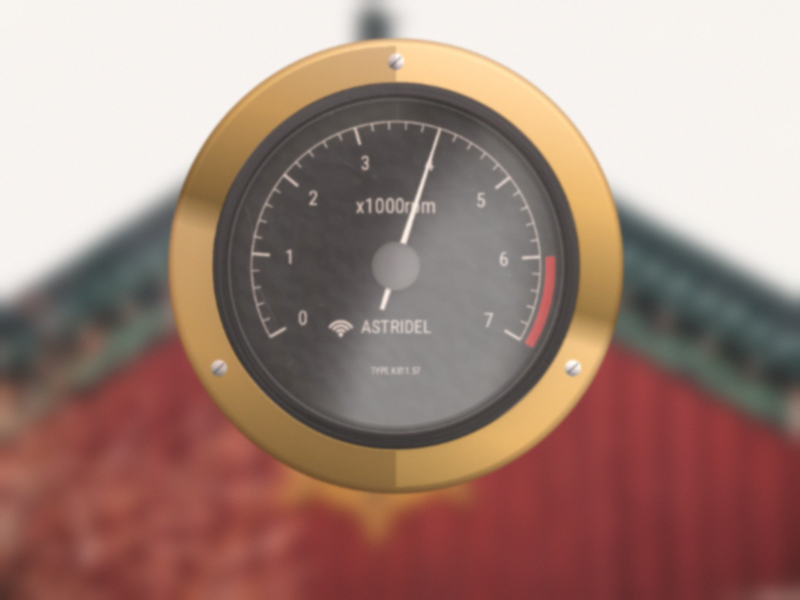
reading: 4000,rpm
